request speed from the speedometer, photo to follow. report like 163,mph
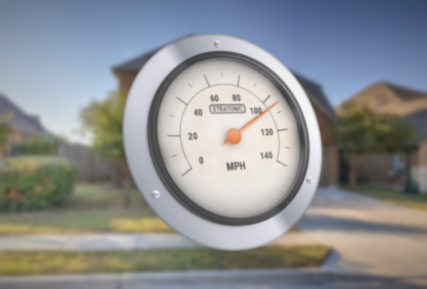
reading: 105,mph
